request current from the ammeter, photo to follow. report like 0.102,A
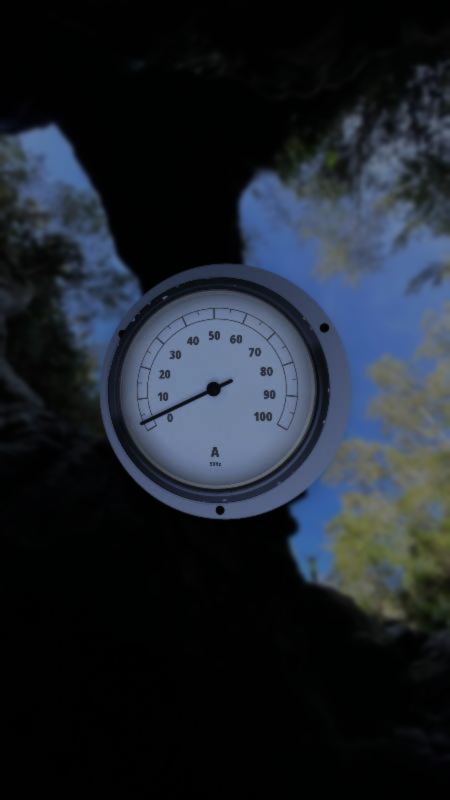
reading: 2.5,A
